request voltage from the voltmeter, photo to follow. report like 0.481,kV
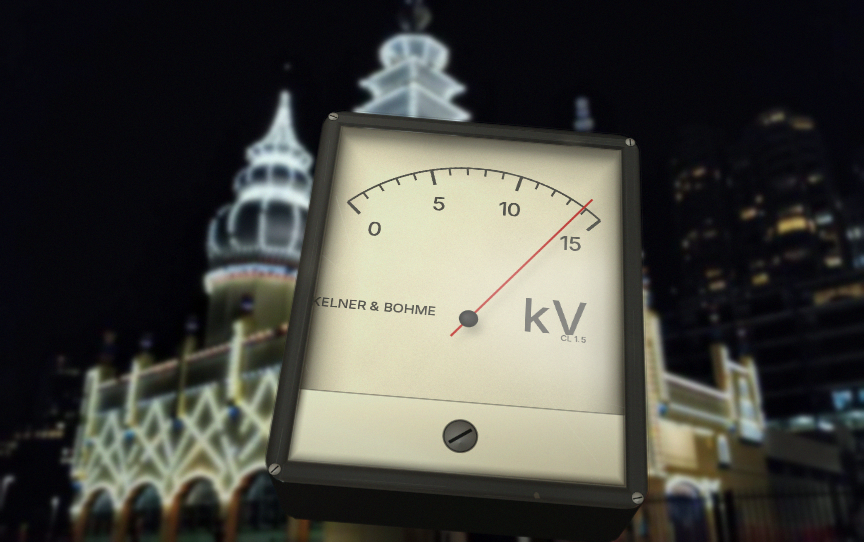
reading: 14,kV
